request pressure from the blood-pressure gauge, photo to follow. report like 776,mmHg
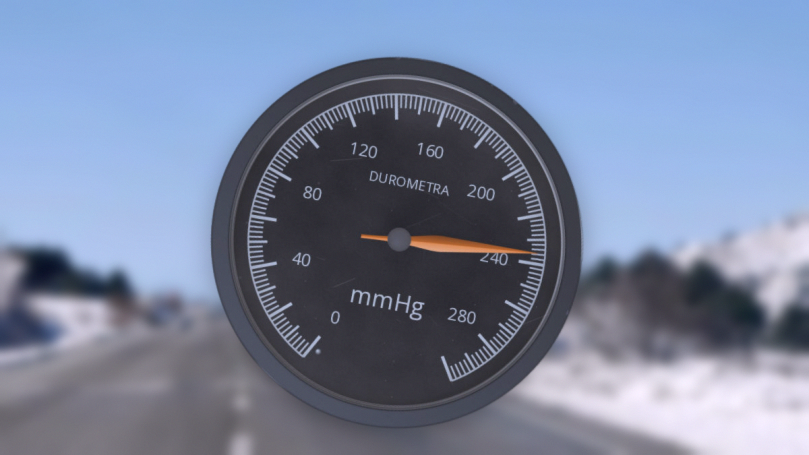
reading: 236,mmHg
